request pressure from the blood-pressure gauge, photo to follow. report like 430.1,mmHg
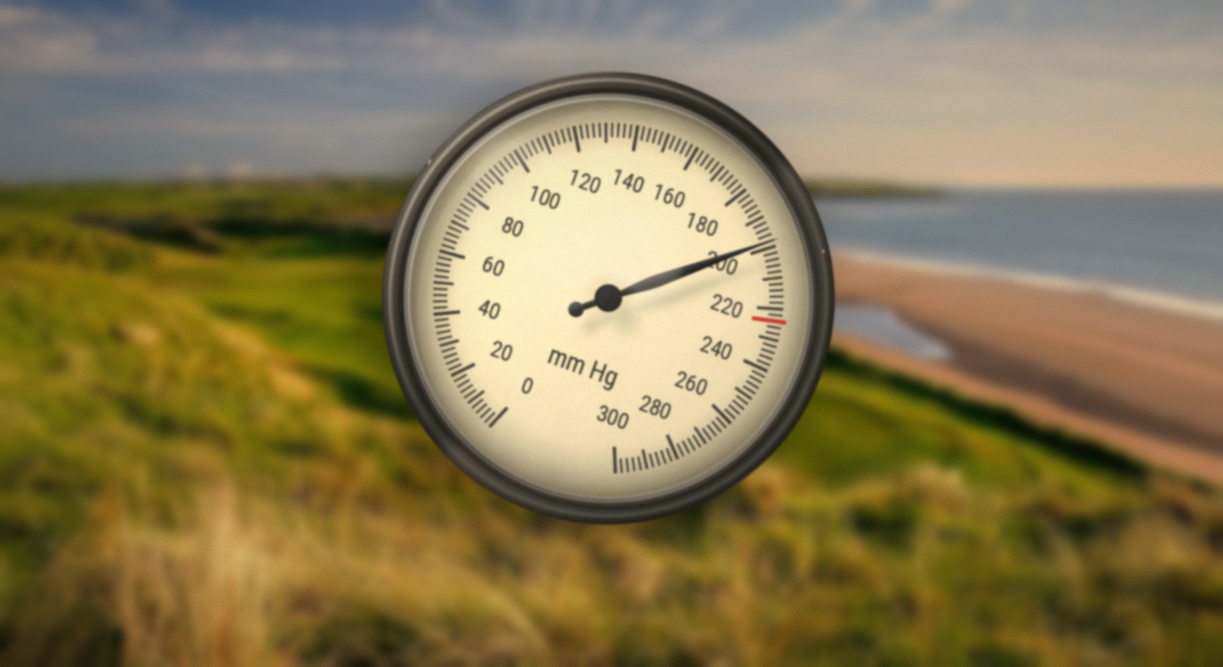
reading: 198,mmHg
